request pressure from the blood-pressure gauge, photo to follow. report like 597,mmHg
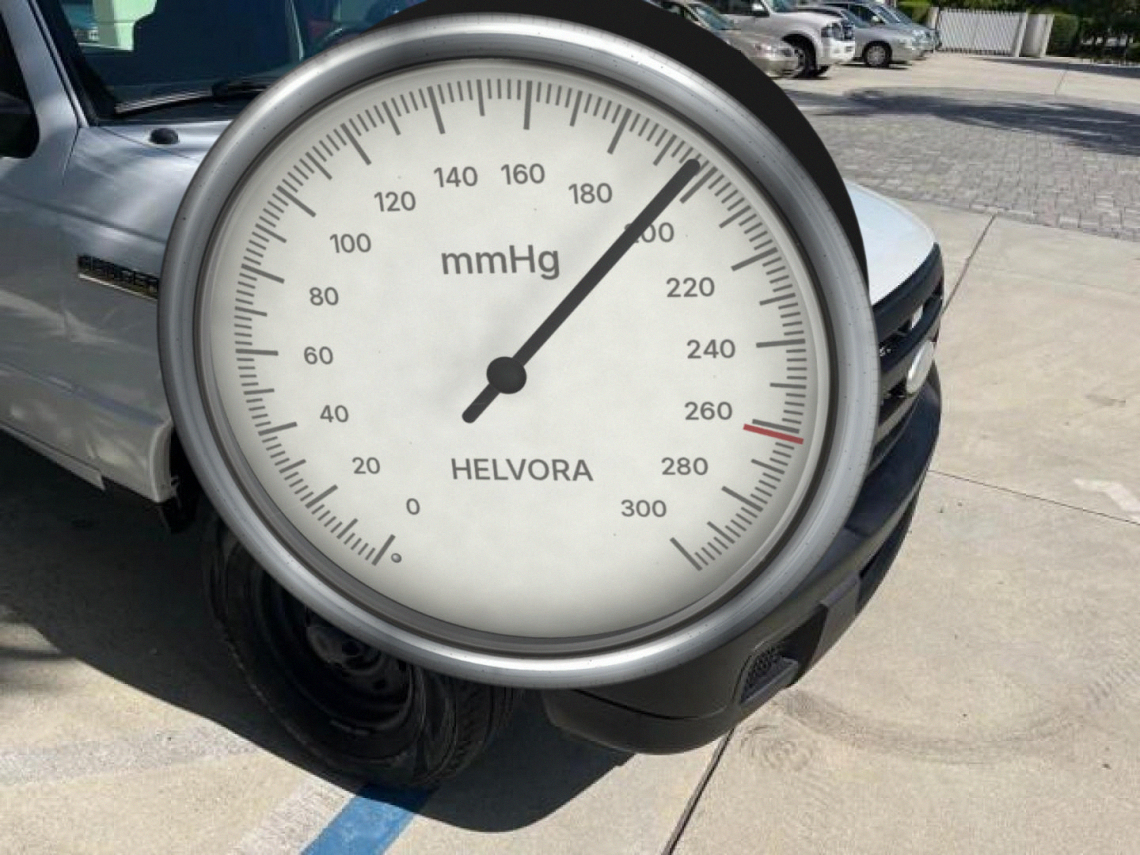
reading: 196,mmHg
